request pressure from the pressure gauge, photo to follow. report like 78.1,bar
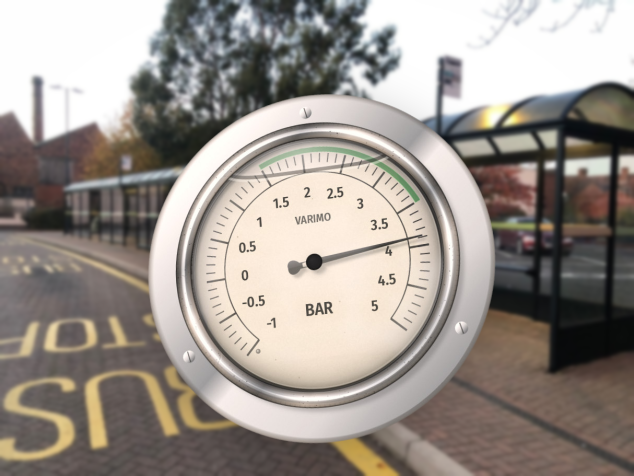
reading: 3.9,bar
